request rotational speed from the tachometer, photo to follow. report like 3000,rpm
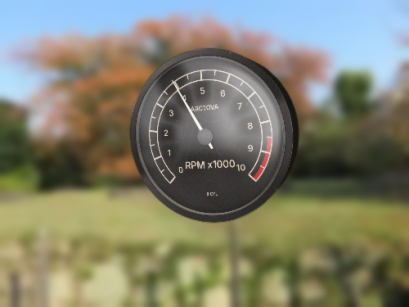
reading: 4000,rpm
